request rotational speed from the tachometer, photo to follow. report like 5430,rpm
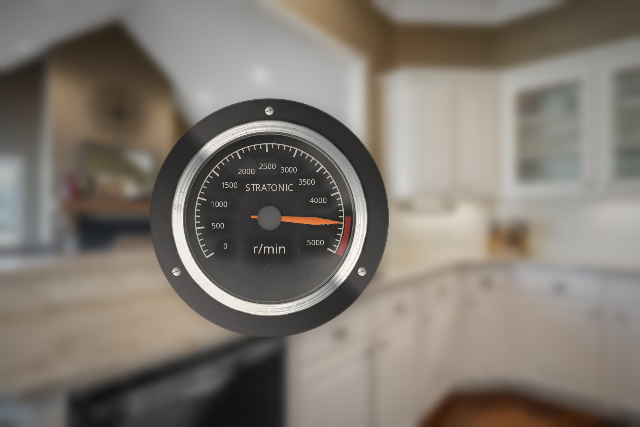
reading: 4500,rpm
